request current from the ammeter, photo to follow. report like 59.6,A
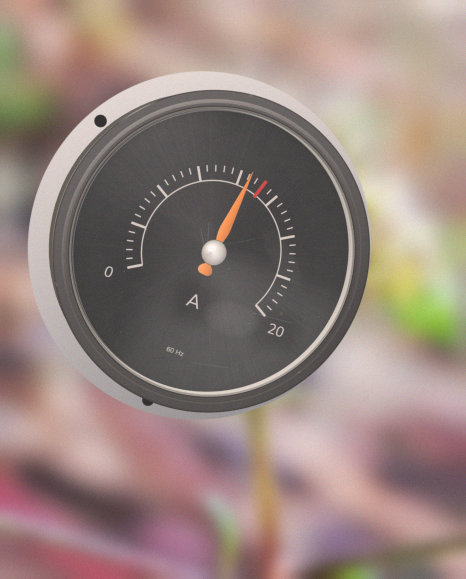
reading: 10.5,A
